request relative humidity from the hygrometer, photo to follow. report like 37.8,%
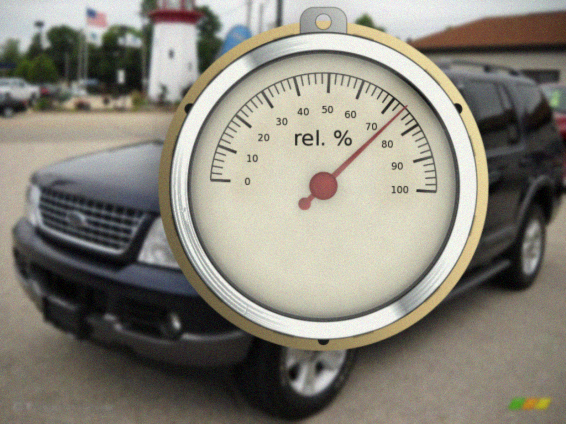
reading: 74,%
